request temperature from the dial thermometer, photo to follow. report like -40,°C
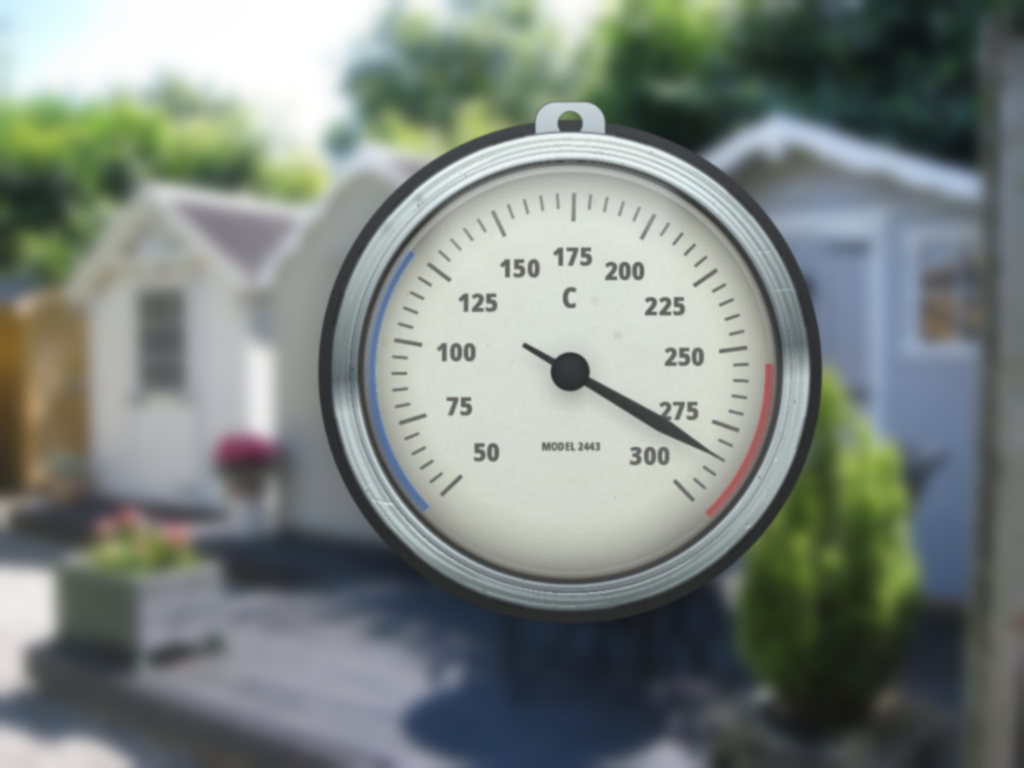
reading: 285,°C
